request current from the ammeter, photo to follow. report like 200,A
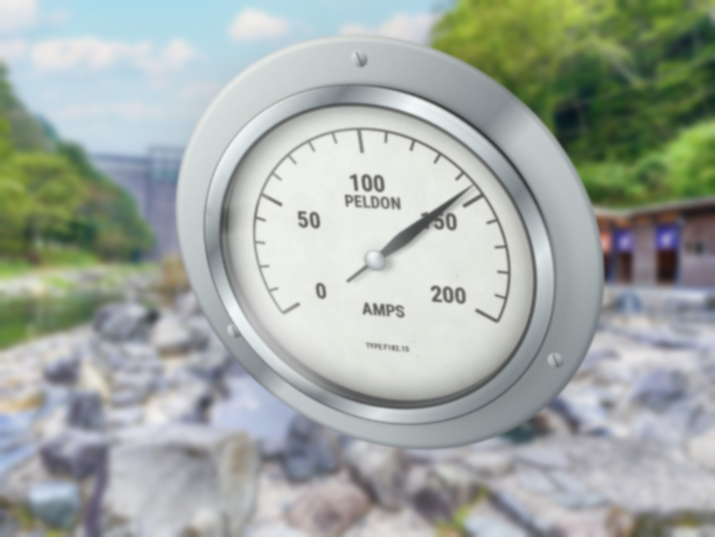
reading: 145,A
